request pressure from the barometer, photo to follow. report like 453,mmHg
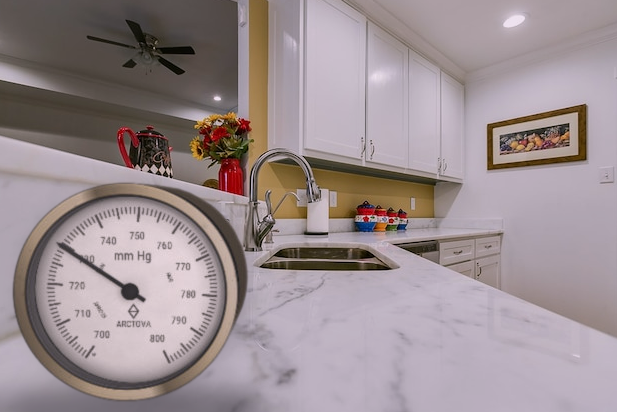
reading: 730,mmHg
